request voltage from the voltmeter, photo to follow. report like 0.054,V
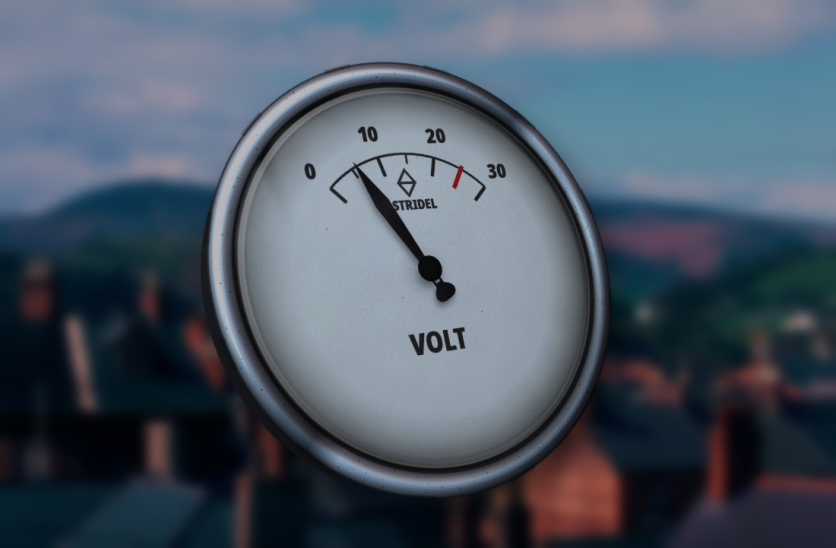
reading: 5,V
